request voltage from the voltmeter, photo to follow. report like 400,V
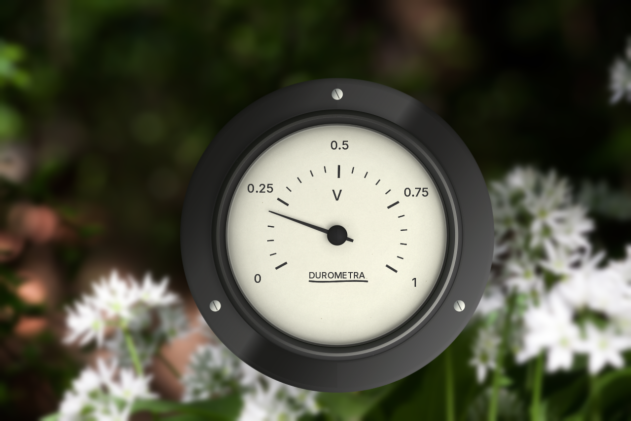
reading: 0.2,V
